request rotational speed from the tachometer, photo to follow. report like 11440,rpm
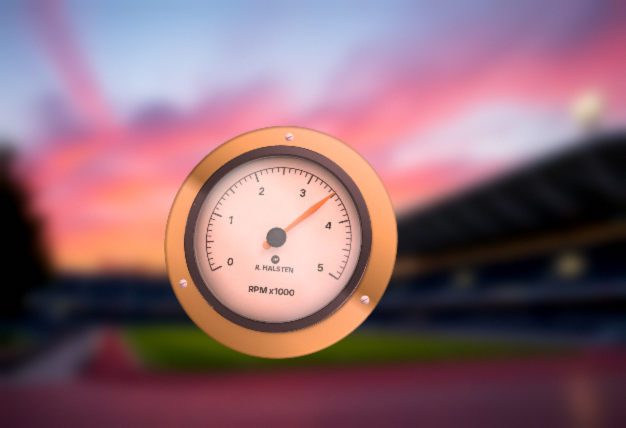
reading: 3500,rpm
